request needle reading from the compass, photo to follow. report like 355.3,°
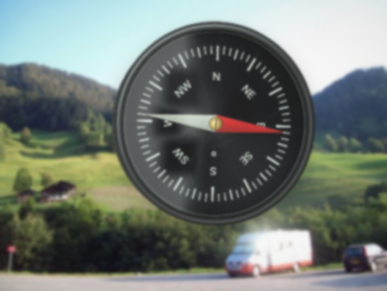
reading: 95,°
